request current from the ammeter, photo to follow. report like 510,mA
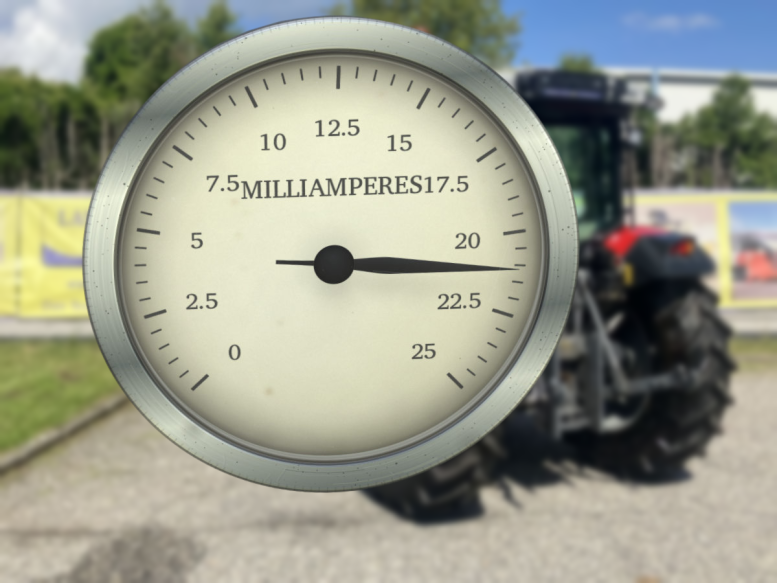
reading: 21,mA
